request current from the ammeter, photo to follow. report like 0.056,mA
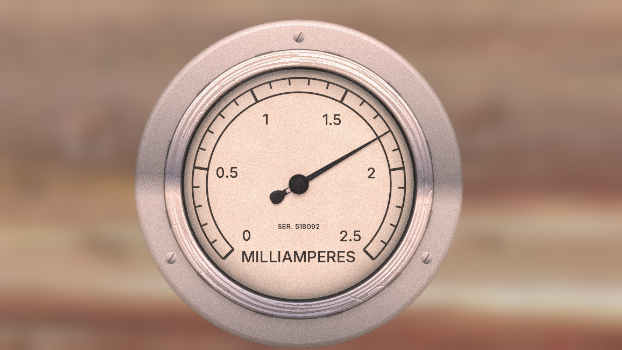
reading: 1.8,mA
